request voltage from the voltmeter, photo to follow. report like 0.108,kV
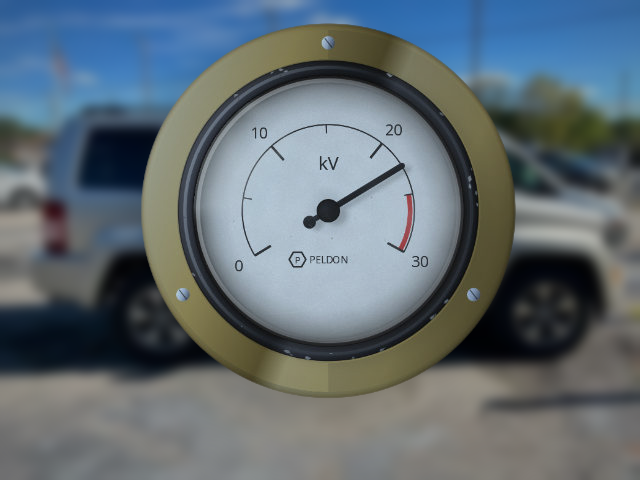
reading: 22.5,kV
